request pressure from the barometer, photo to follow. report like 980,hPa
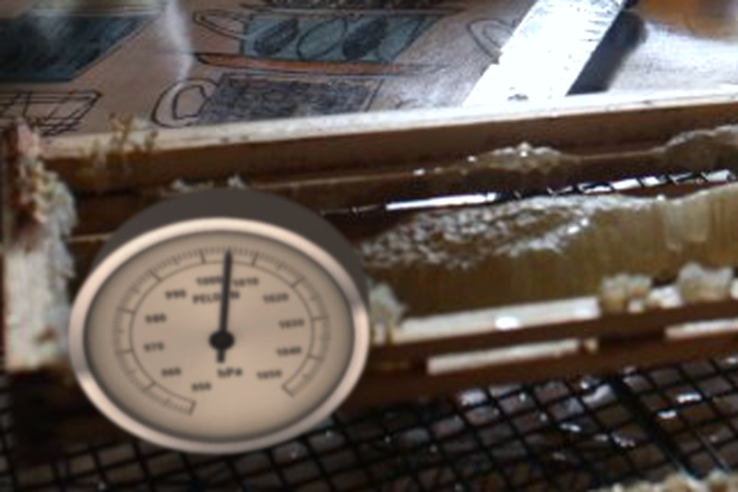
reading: 1005,hPa
